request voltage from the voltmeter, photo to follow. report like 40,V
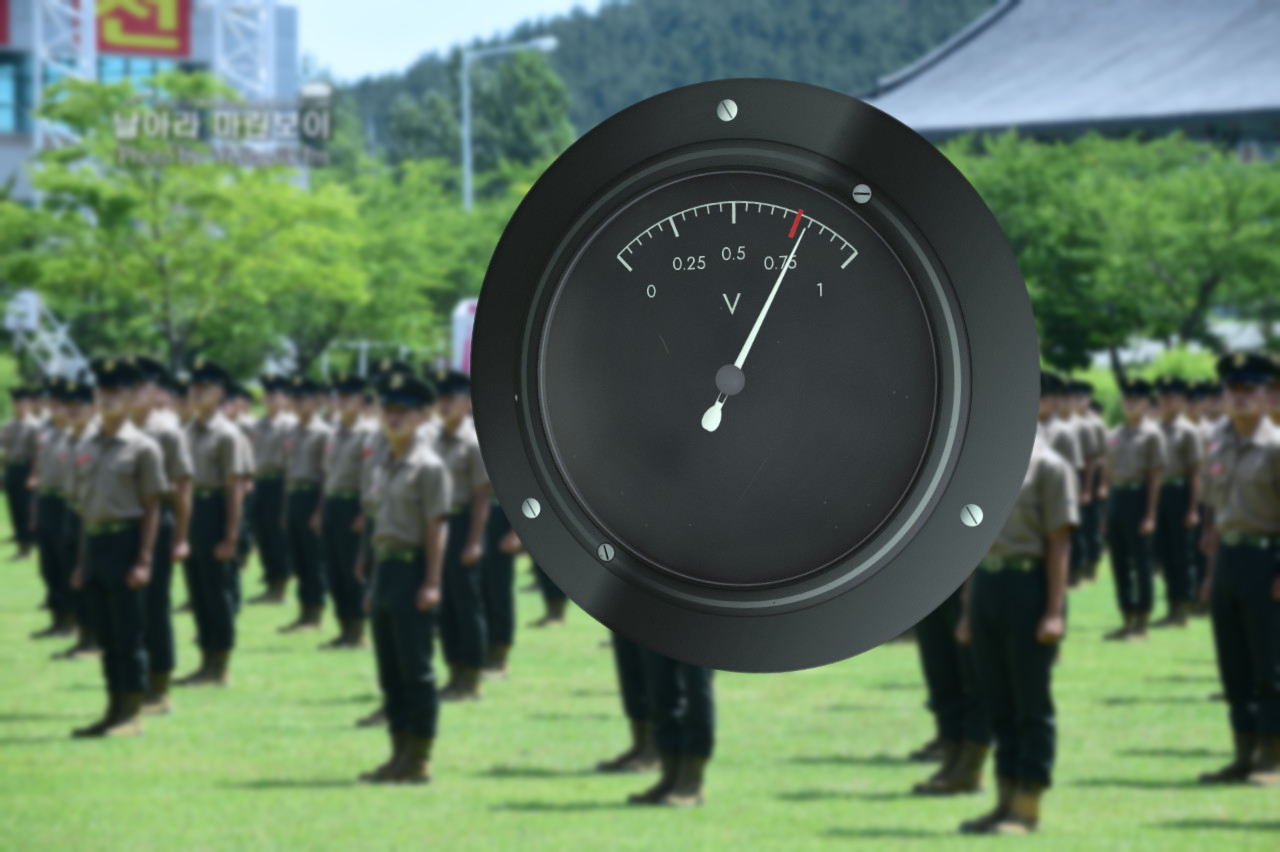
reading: 0.8,V
